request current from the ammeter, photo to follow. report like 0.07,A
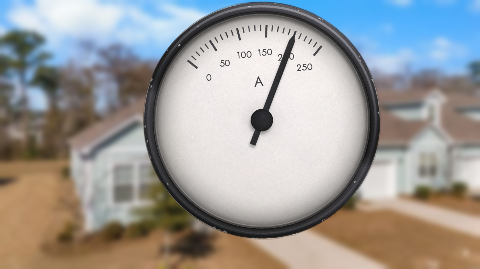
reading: 200,A
